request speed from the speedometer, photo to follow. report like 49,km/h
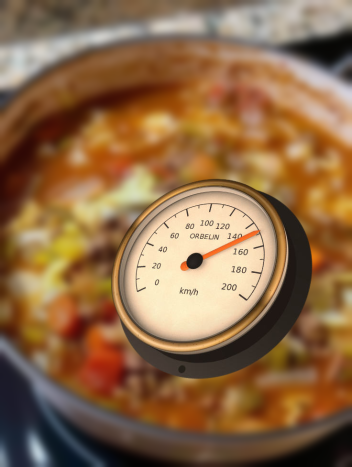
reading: 150,km/h
